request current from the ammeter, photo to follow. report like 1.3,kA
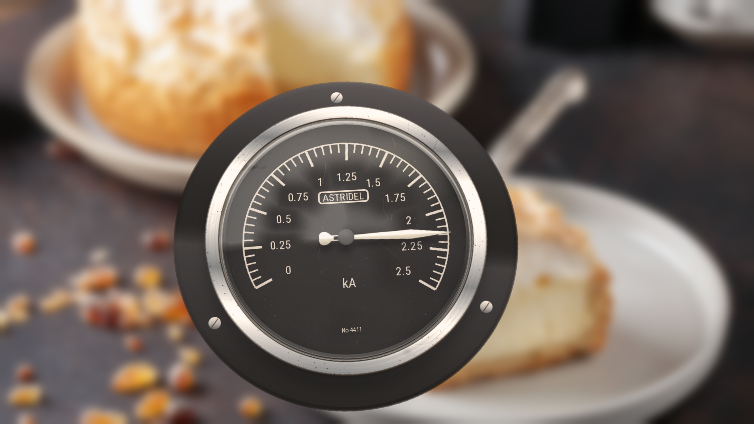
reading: 2.15,kA
